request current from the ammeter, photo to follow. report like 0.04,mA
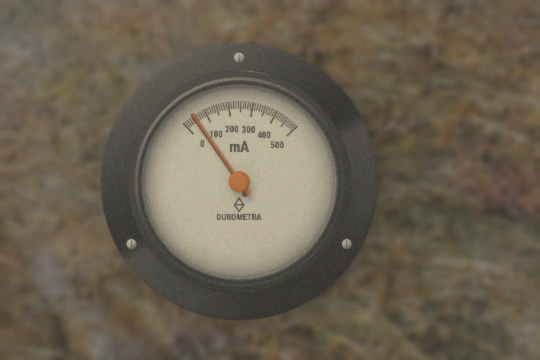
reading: 50,mA
